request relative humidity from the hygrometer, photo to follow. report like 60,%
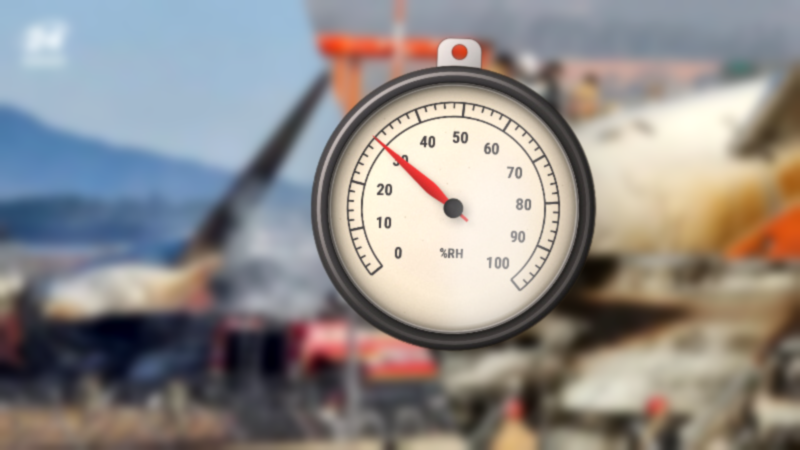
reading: 30,%
